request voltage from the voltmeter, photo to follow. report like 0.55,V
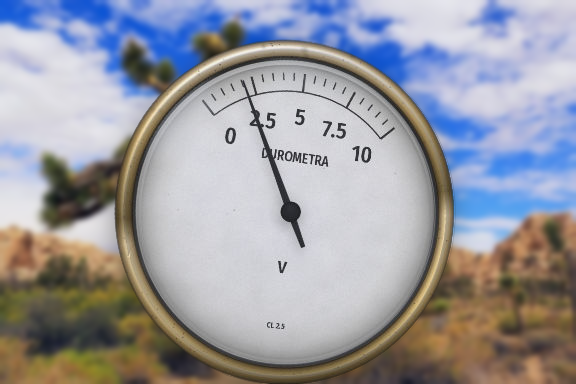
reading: 2,V
